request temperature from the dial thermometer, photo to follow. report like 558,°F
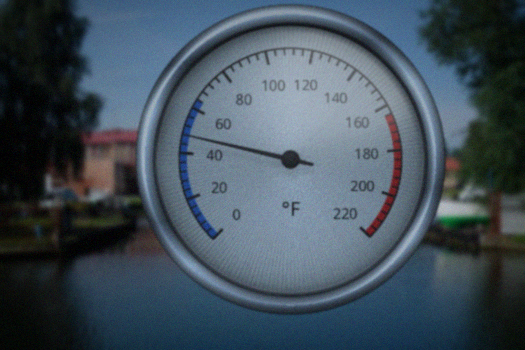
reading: 48,°F
